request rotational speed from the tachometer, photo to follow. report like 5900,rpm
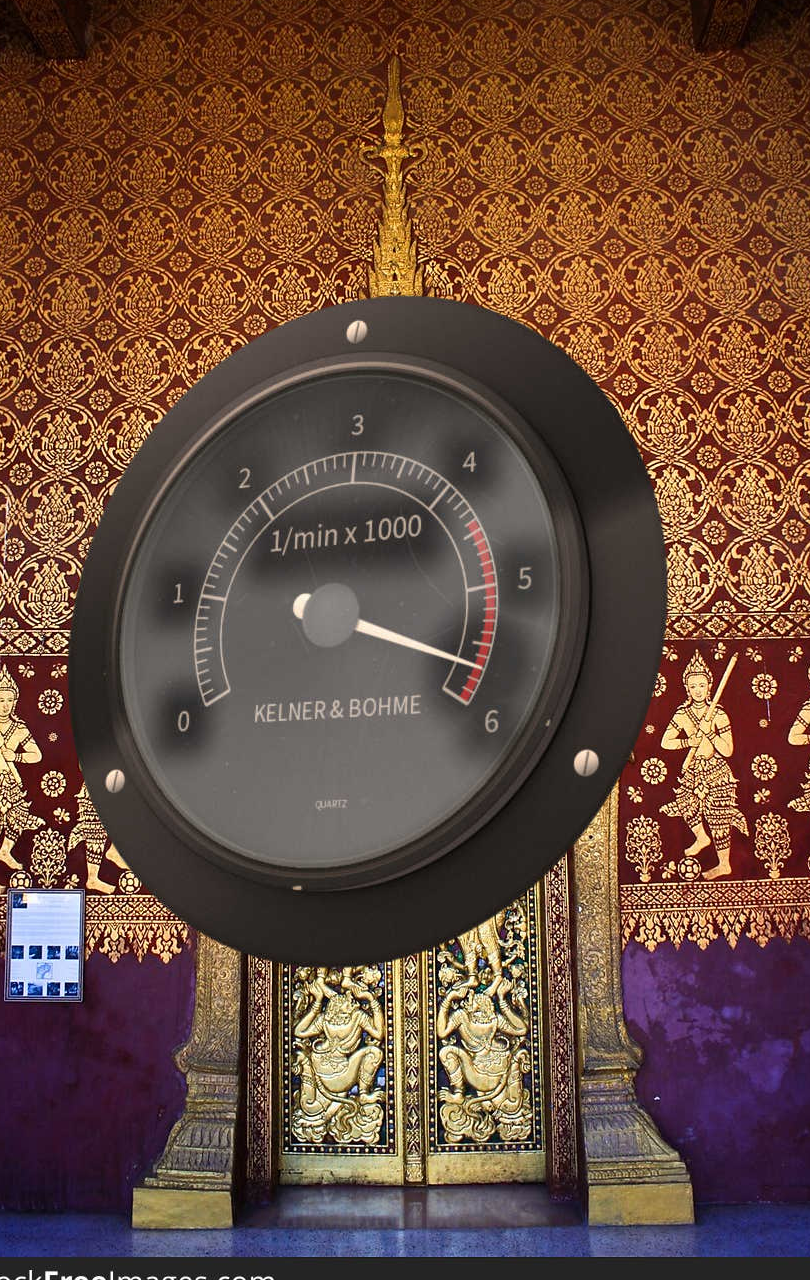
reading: 5700,rpm
